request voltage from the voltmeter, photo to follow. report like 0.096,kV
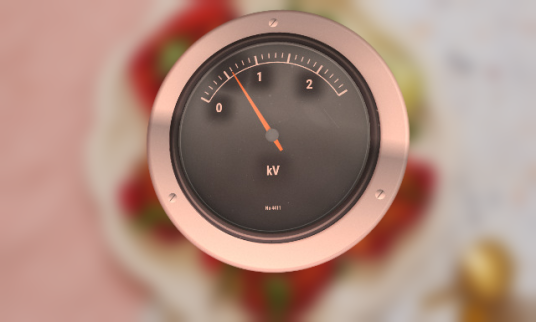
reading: 0.6,kV
